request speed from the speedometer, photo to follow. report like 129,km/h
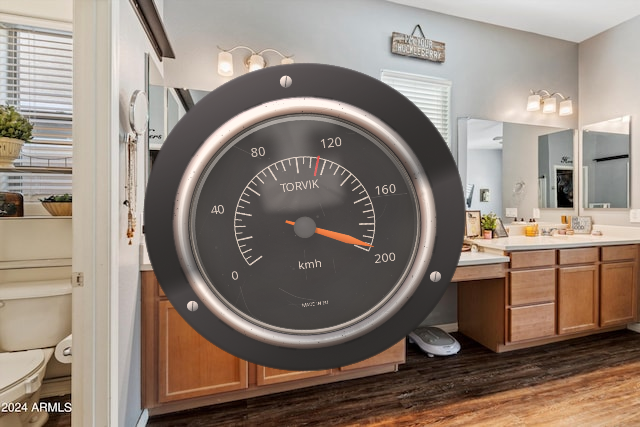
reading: 195,km/h
